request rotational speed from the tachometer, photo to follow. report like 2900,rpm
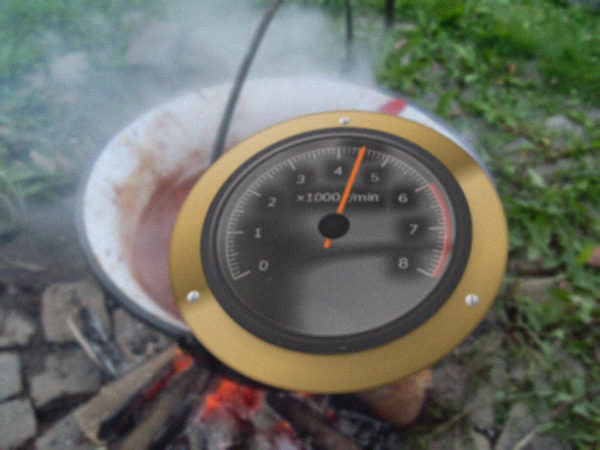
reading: 4500,rpm
